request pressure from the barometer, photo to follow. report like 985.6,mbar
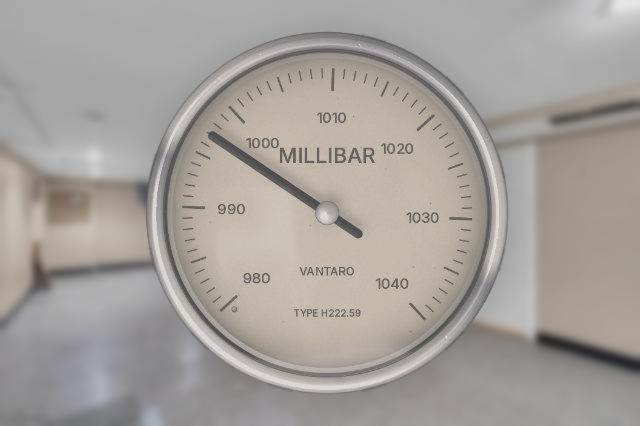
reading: 997,mbar
